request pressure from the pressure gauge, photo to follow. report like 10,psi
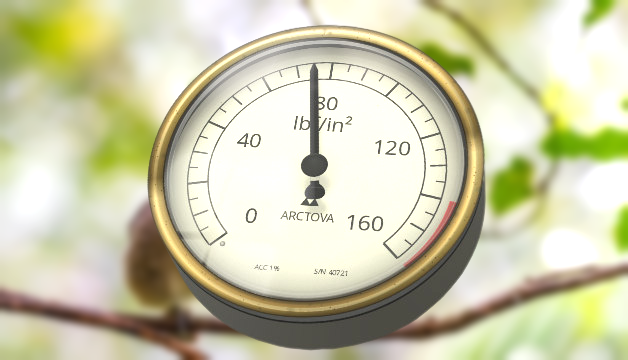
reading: 75,psi
